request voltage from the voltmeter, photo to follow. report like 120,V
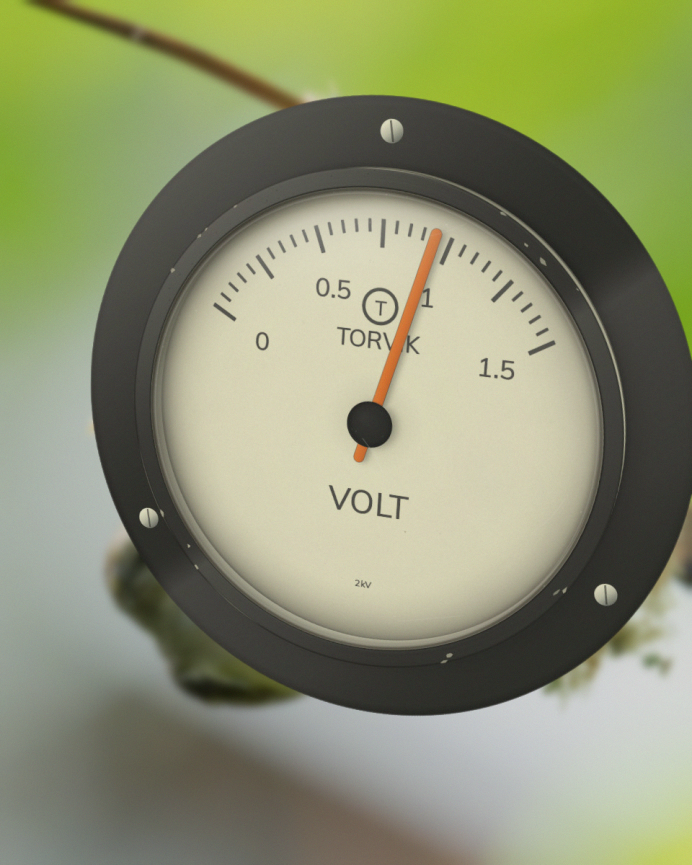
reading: 0.95,V
